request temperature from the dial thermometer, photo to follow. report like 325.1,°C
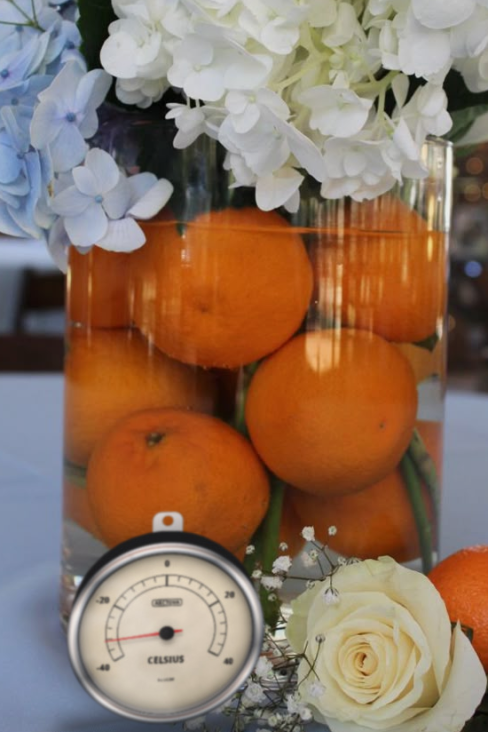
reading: -32,°C
